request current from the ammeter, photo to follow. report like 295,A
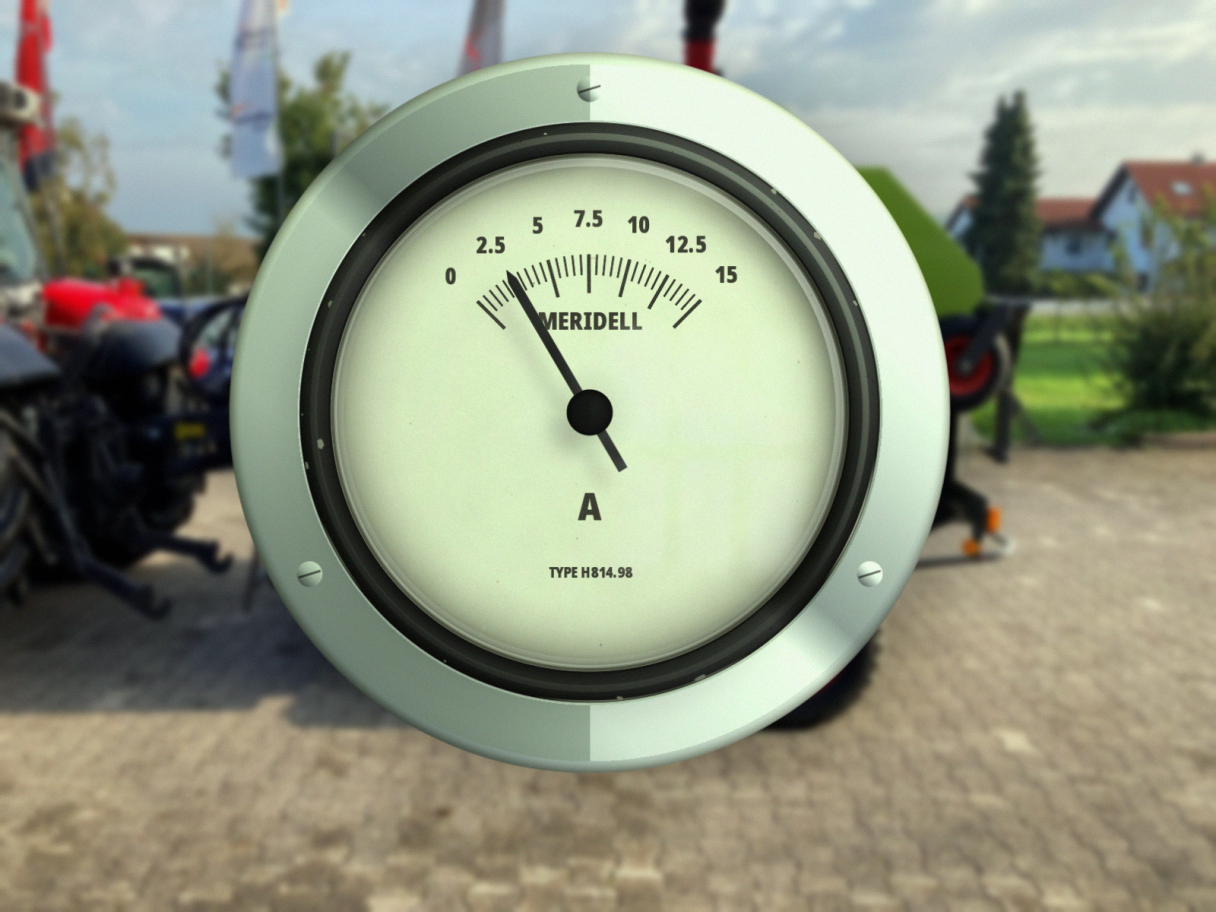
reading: 2.5,A
